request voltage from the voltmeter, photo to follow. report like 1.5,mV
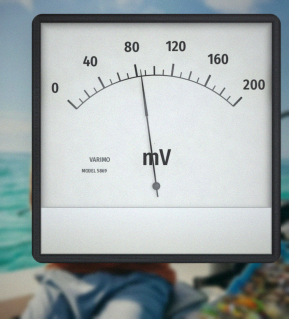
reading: 85,mV
